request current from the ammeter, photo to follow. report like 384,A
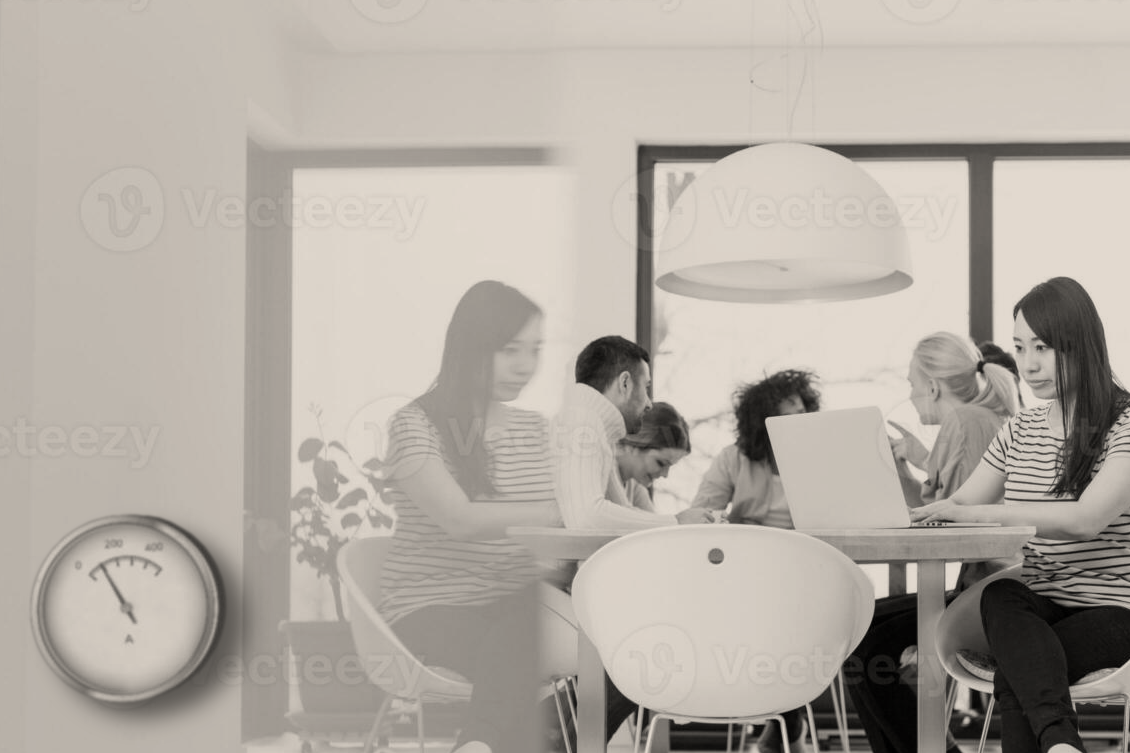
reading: 100,A
